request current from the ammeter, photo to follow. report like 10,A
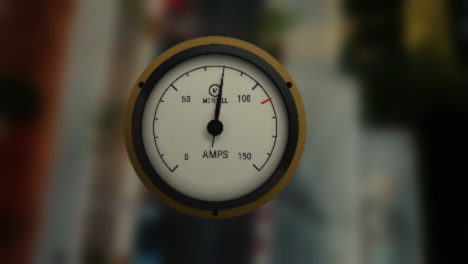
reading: 80,A
